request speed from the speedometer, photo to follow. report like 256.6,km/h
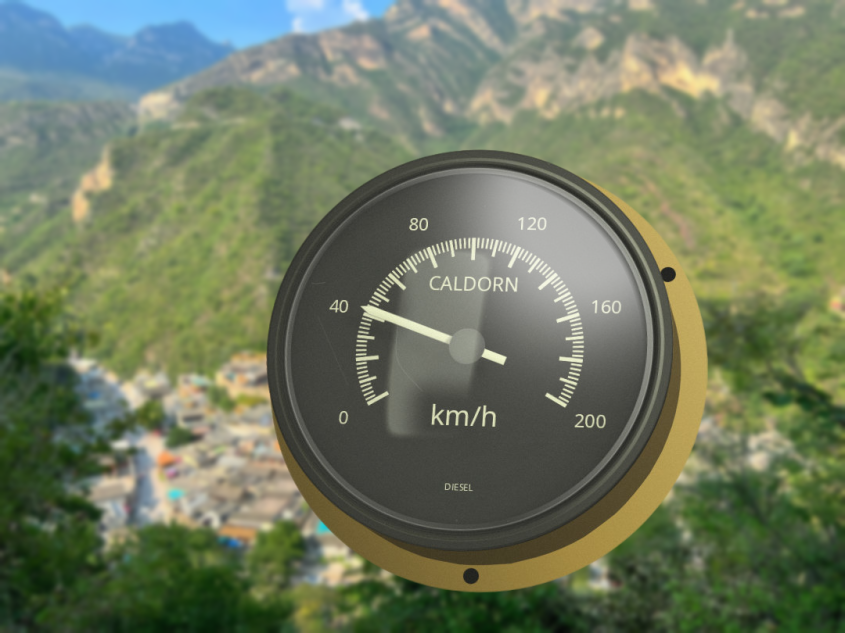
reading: 42,km/h
